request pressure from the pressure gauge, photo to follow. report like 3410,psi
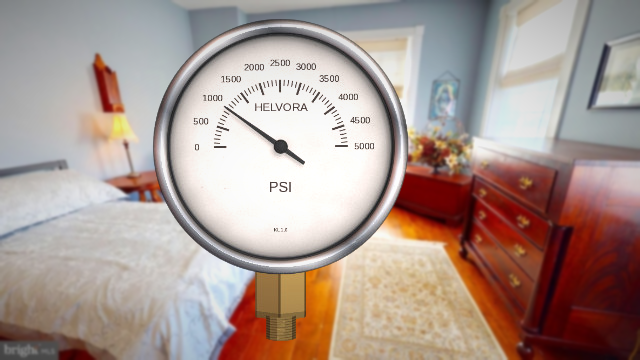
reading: 1000,psi
